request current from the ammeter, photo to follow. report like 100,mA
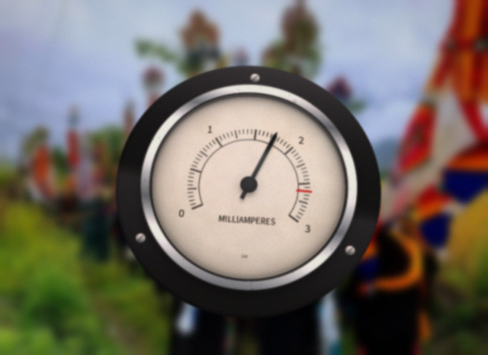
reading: 1.75,mA
